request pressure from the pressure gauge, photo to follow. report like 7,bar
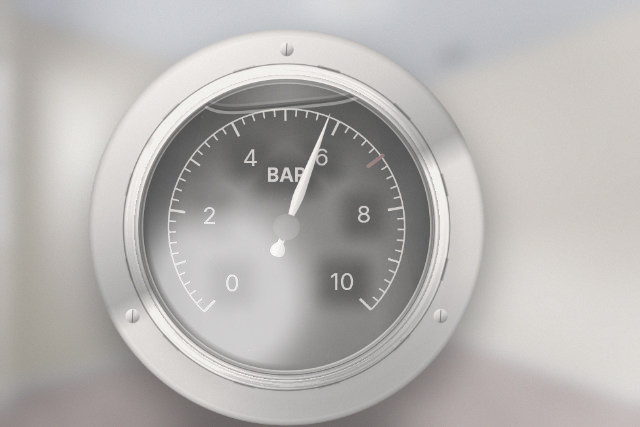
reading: 5.8,bar
